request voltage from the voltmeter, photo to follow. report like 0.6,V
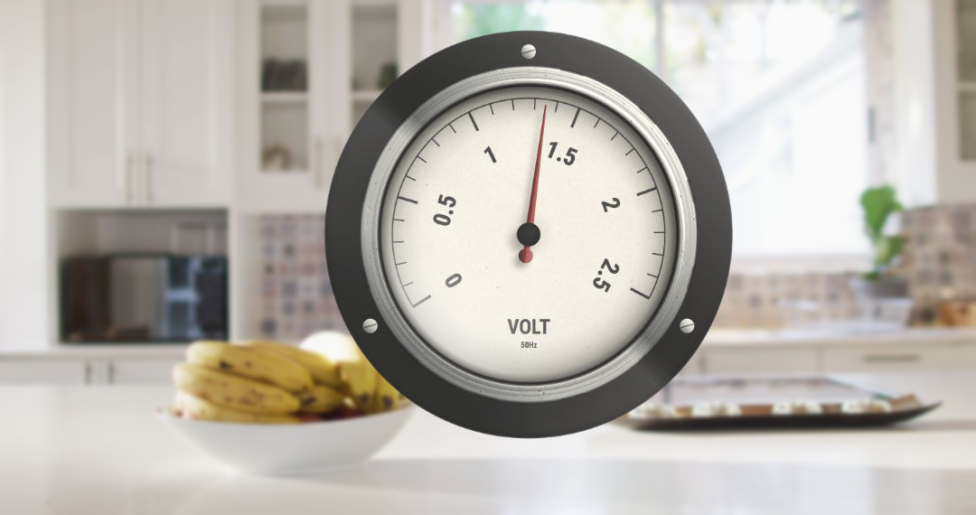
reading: 1.35,V
